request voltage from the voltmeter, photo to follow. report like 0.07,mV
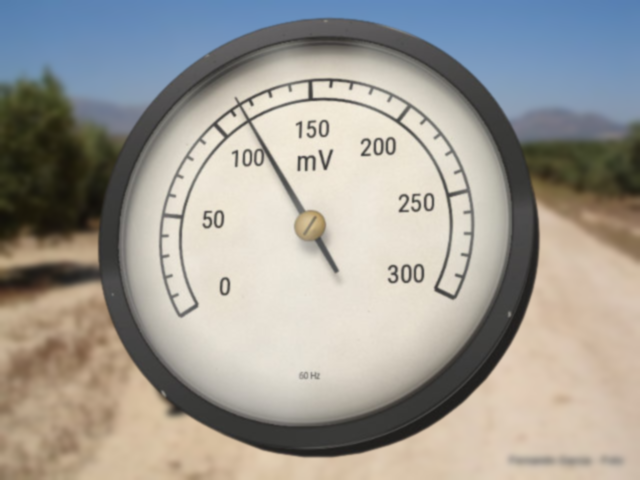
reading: 115,mV
